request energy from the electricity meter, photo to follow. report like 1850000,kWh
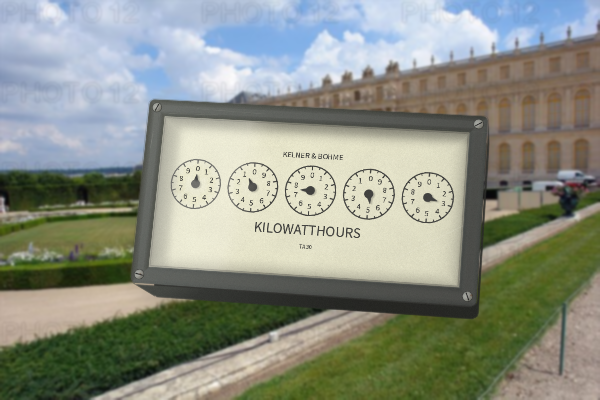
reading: 753,kWh
